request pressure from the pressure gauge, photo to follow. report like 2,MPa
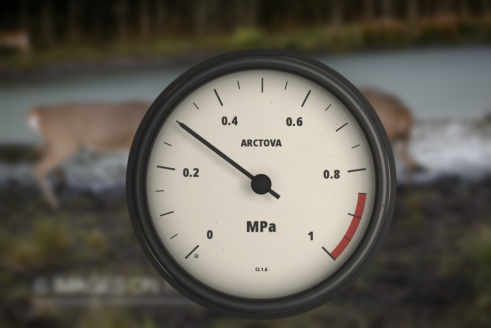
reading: 0.3,MPa
